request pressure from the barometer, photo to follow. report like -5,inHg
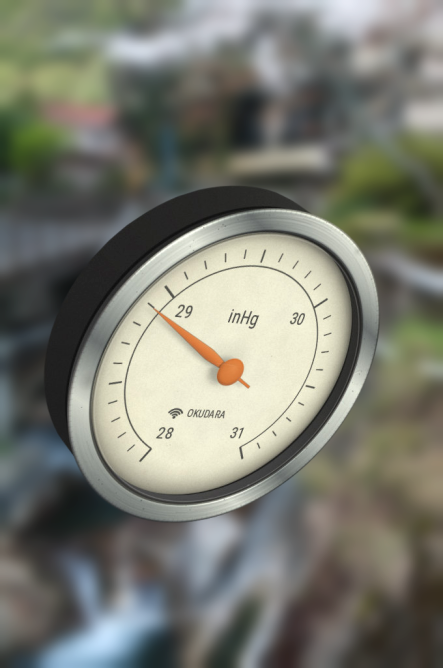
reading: 28.9,inHg
